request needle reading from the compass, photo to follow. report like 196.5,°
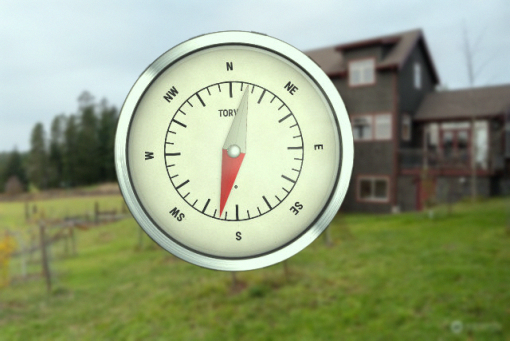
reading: 195,°
